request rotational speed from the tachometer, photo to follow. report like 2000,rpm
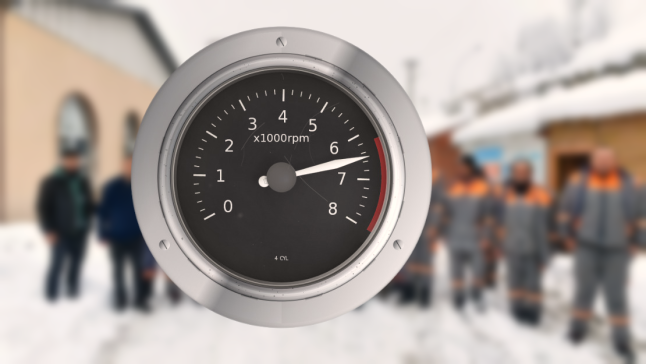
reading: 6500,rpm
